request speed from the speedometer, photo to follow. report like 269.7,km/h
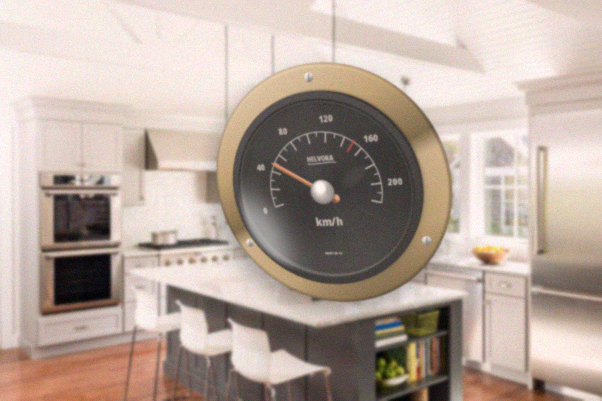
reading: 50,km/h
